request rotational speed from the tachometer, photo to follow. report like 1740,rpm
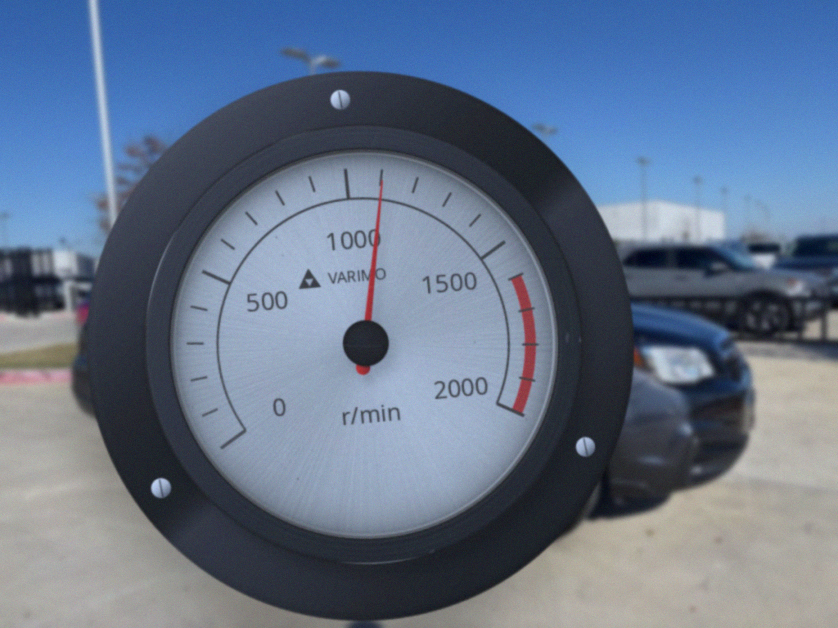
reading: 1100,rpm
